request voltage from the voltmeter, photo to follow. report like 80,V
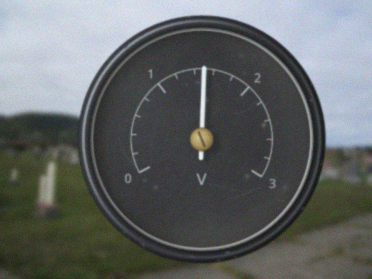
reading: 1.5,V
